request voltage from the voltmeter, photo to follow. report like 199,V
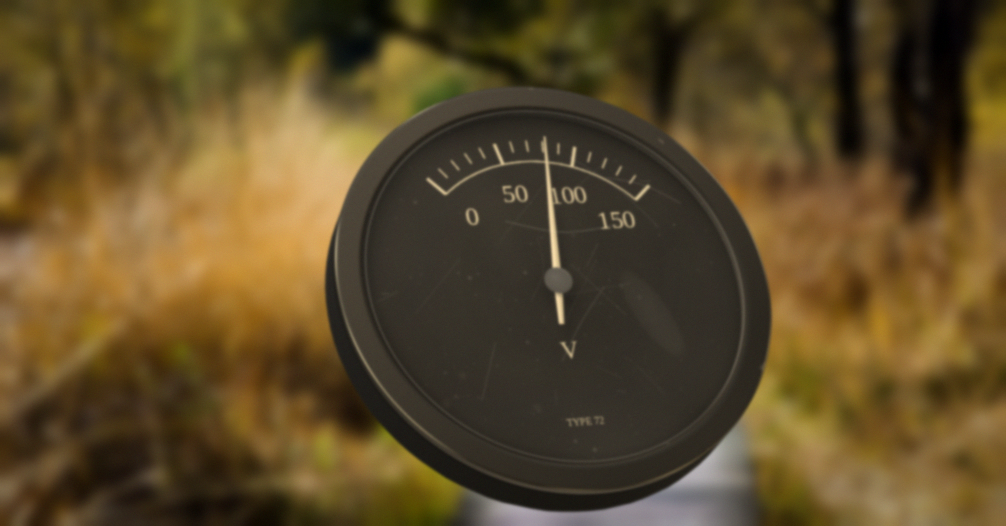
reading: 80,V
